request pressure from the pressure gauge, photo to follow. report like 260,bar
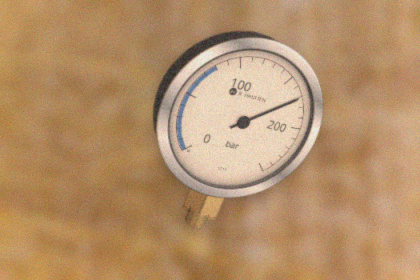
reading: 170,bar
